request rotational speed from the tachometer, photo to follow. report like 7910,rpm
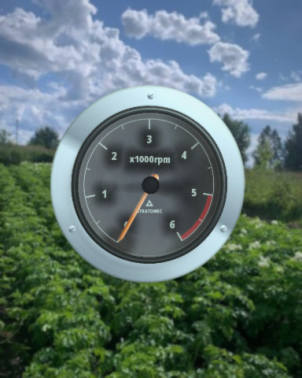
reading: 0,rpm
